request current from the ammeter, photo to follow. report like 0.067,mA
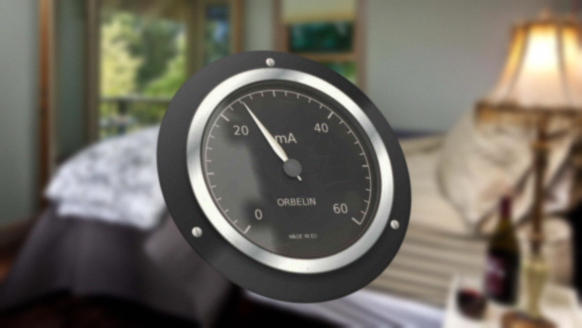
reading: 24,mA
